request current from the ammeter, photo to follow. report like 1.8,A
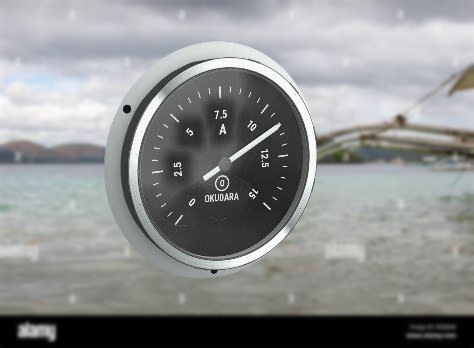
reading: 11,A
